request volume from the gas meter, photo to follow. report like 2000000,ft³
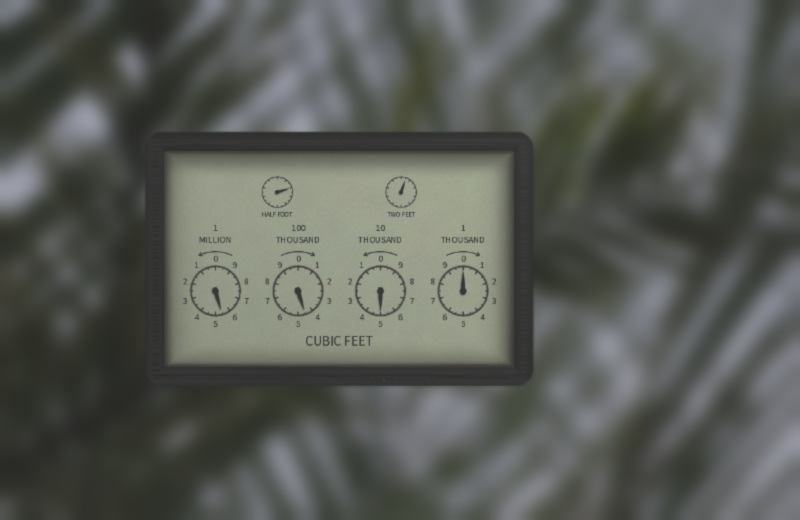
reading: 545000,ft³
